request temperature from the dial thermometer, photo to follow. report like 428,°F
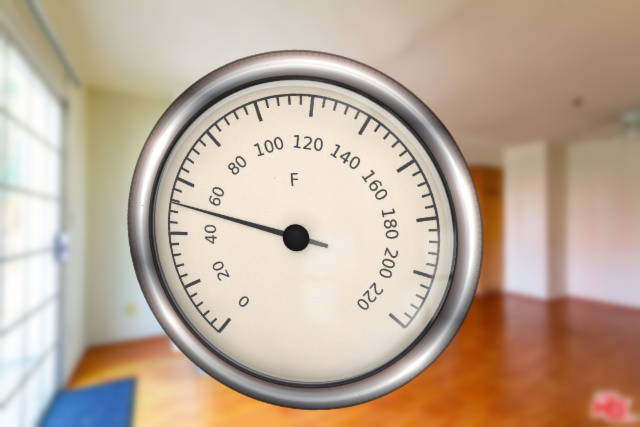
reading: 52,°F
